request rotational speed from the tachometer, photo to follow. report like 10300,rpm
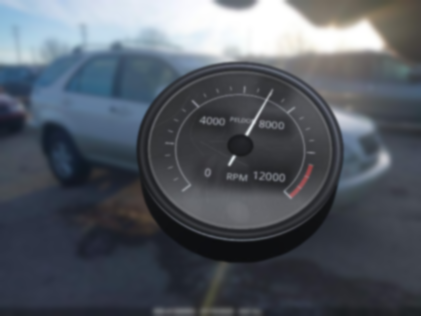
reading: 7000,rpm
